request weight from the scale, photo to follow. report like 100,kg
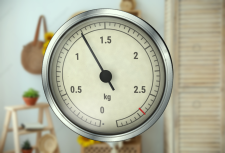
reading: 1.25,kg
